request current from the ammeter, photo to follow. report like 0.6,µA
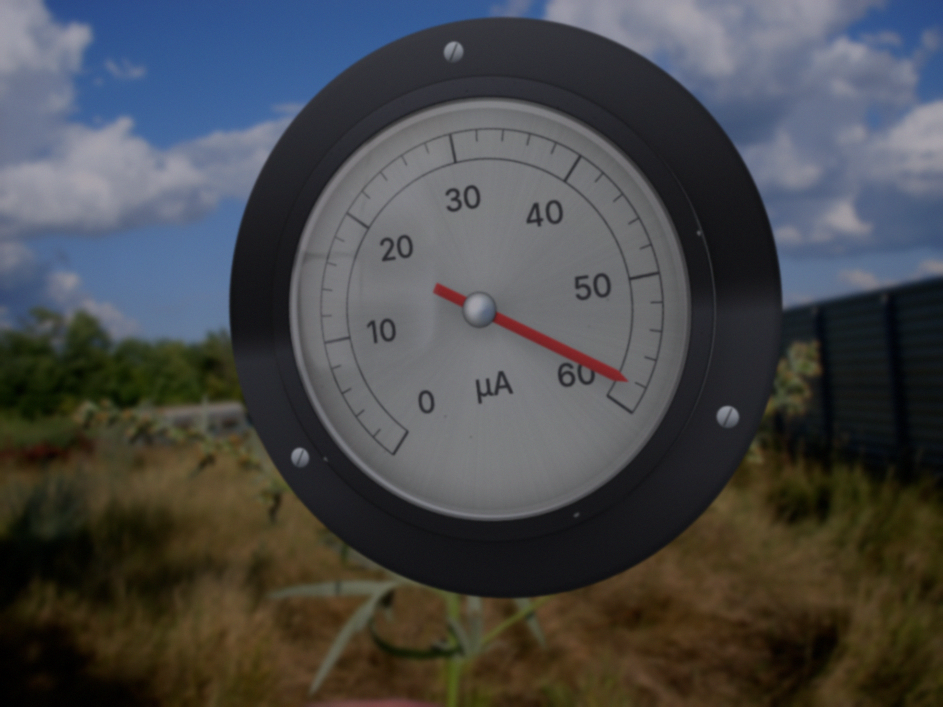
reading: 58,µA
